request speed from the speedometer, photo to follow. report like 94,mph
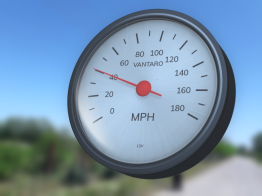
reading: 40,mph
